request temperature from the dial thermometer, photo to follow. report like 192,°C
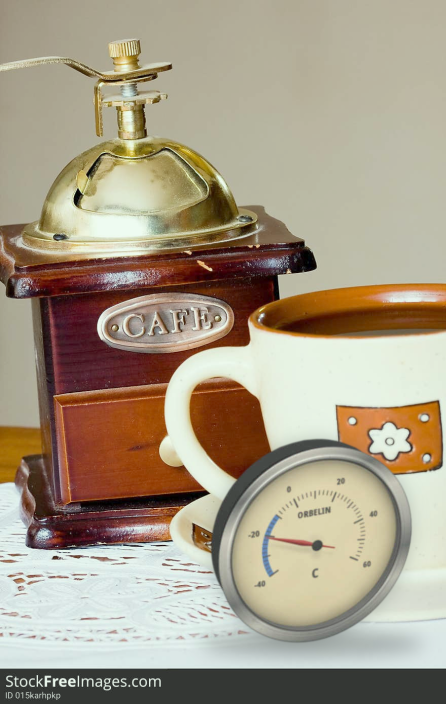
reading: -20,°C
